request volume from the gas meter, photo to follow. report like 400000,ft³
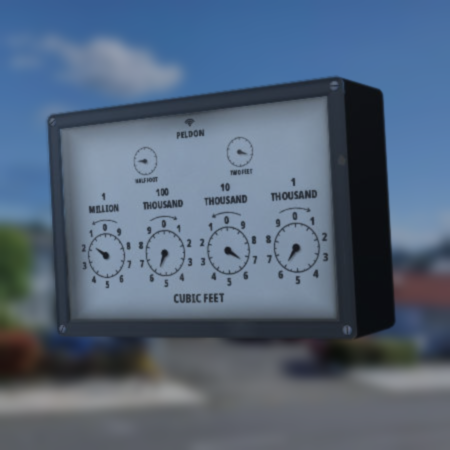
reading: 156600,ft³
